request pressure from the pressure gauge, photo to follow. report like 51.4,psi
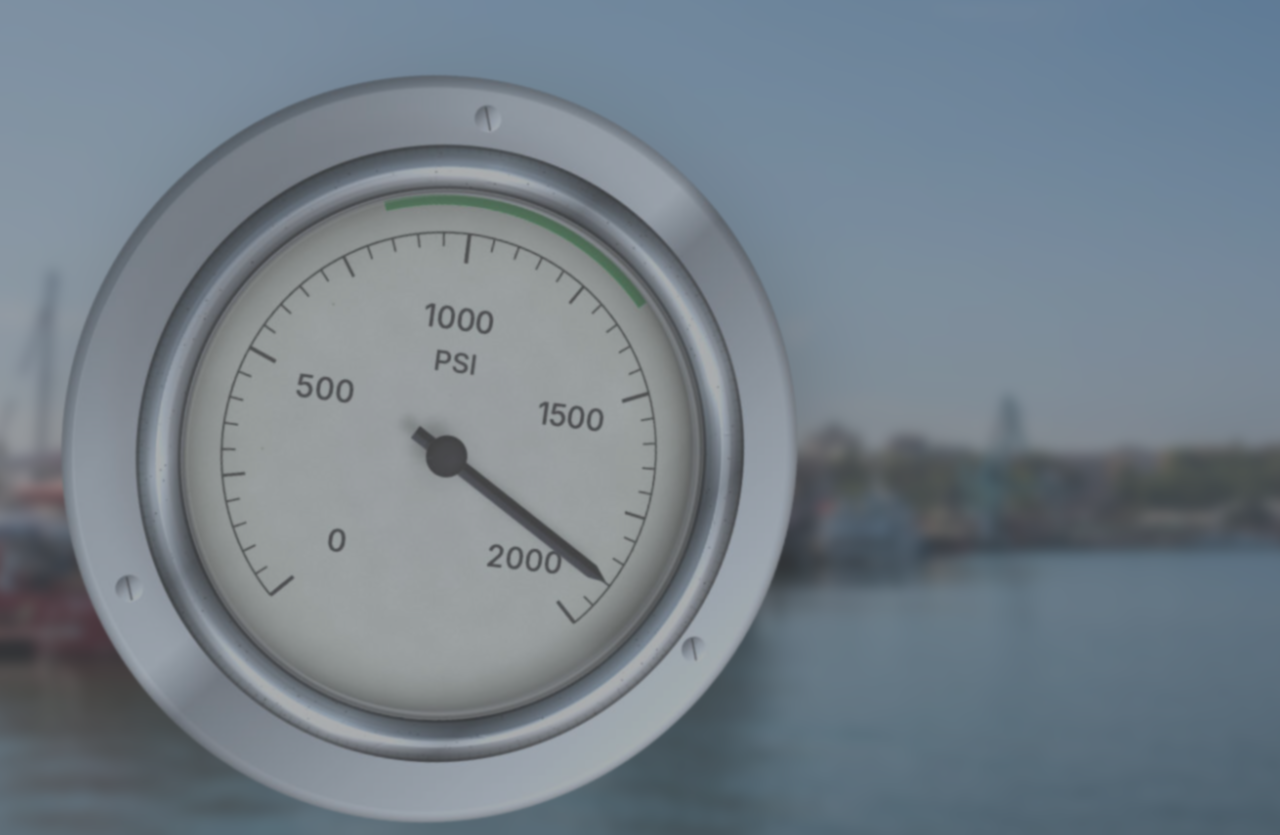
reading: 1900,psi
